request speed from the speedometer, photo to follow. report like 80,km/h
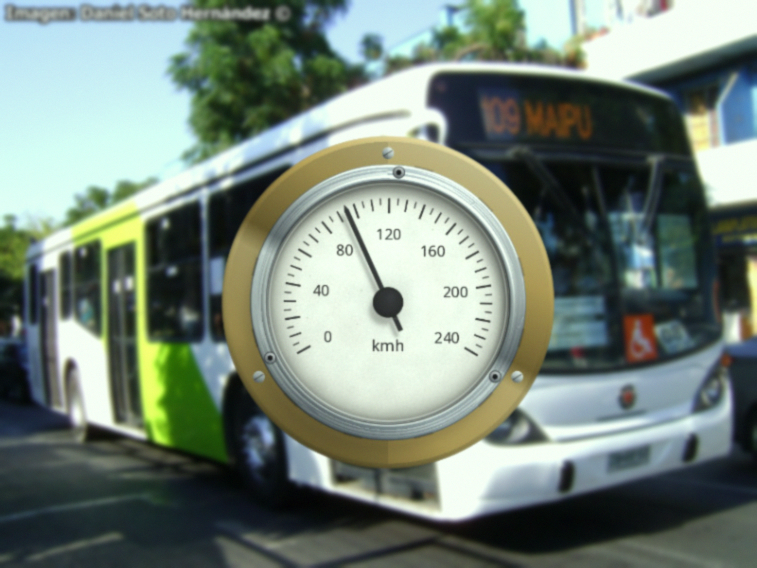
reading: 95,km/h
